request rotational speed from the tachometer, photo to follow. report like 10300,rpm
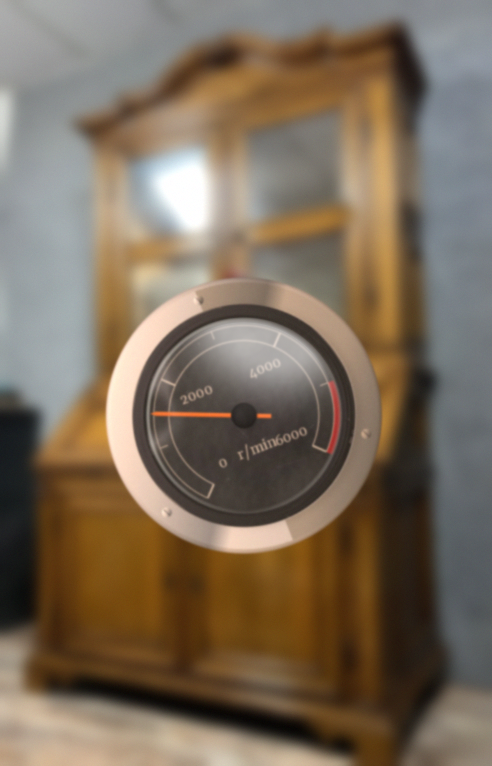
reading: 1500,rpm
